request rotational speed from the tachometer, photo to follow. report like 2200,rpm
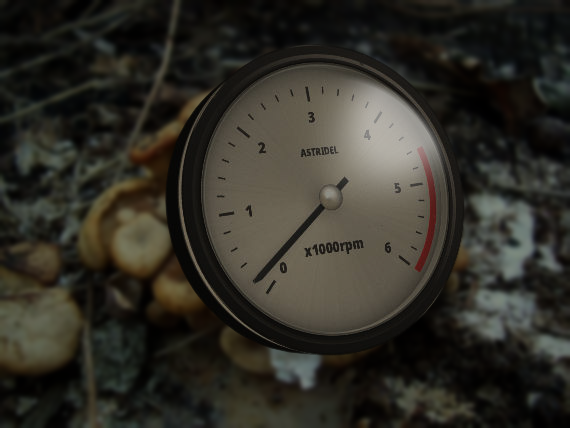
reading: 200,rpm
